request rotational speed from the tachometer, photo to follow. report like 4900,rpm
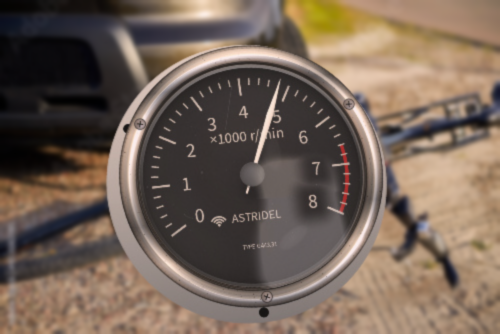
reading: 4800,rpm
